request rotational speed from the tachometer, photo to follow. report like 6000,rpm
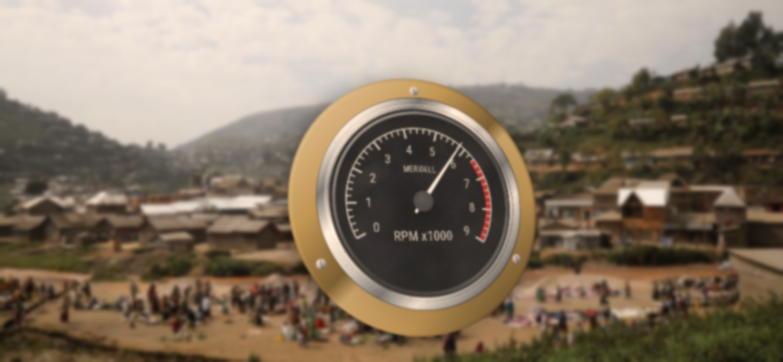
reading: 5800,rpm
